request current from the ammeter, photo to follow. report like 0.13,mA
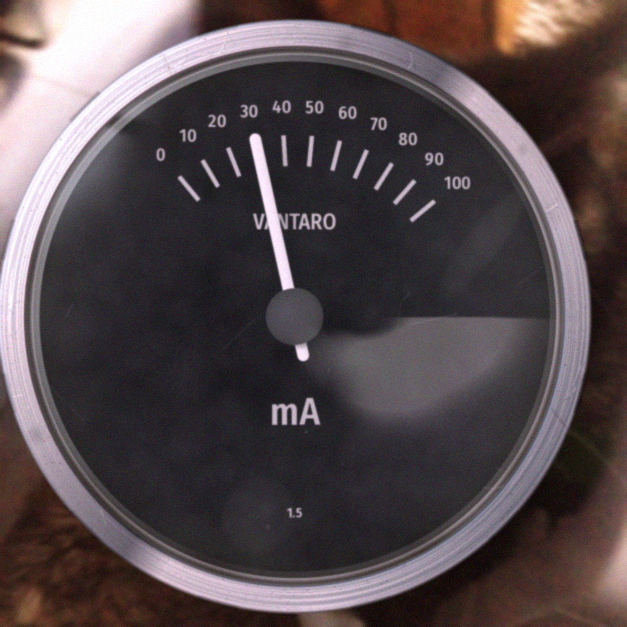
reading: 30,mA
